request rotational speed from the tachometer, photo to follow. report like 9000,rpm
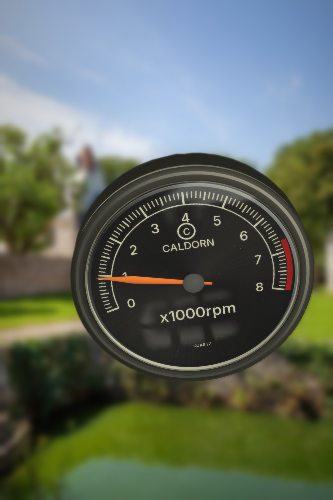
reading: 1000,rpm
